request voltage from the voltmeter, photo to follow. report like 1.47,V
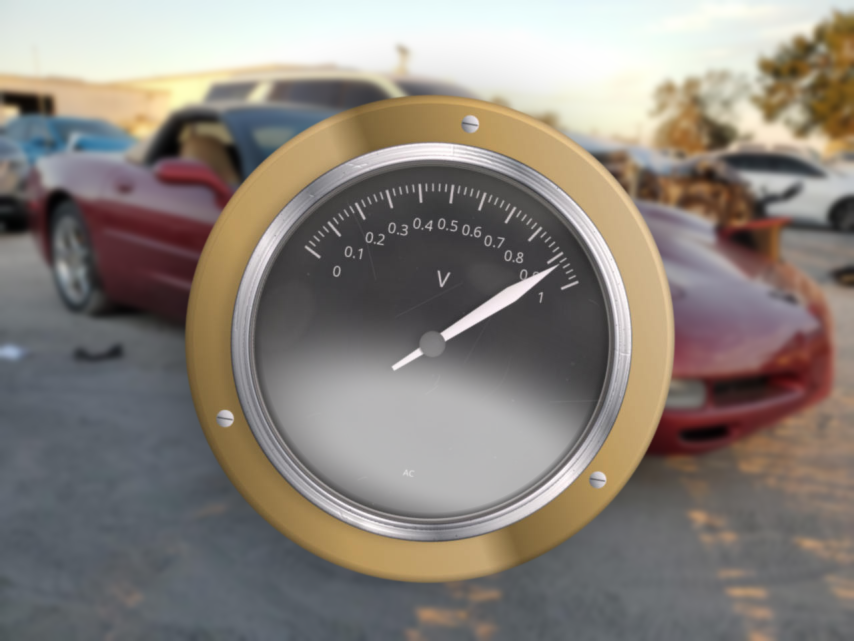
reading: 0.92,V
